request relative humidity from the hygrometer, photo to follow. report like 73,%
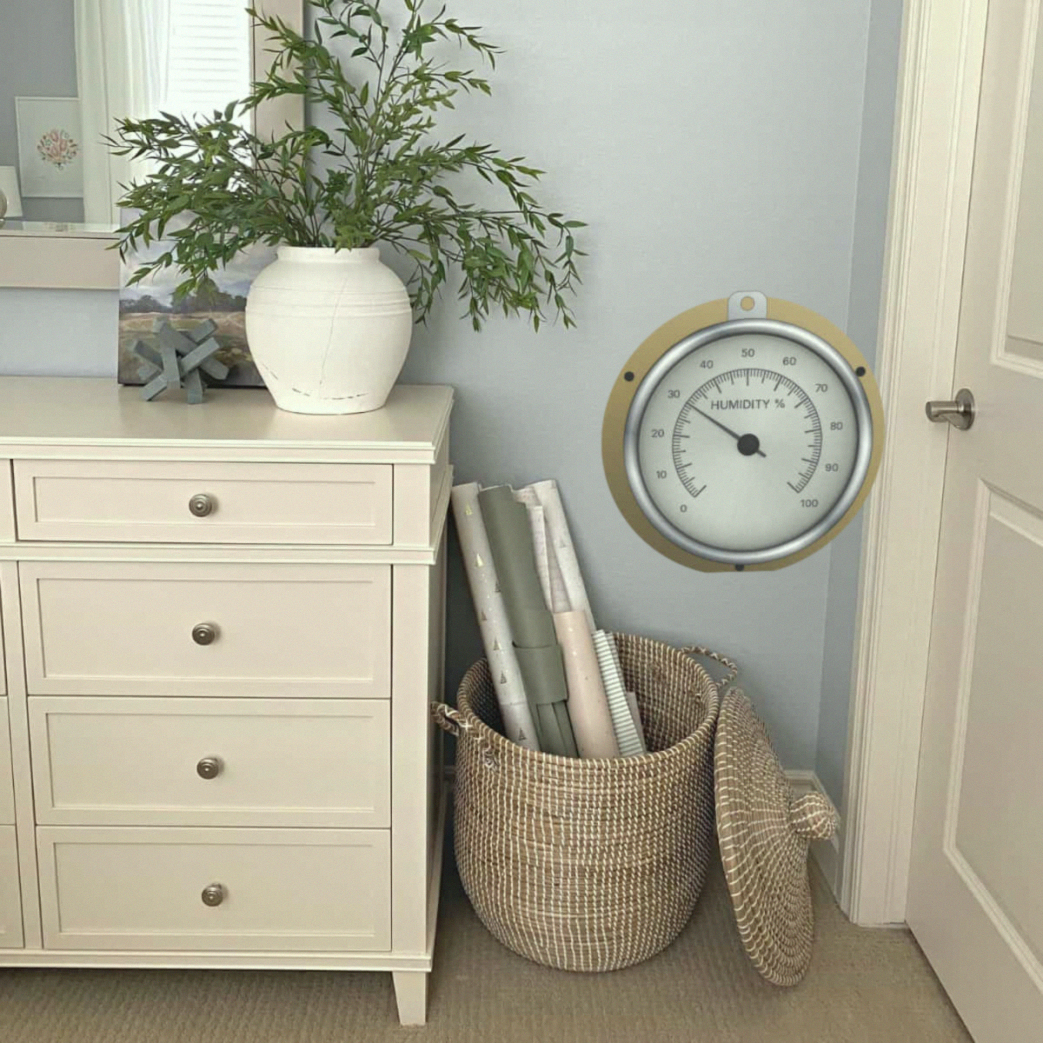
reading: 30,%
